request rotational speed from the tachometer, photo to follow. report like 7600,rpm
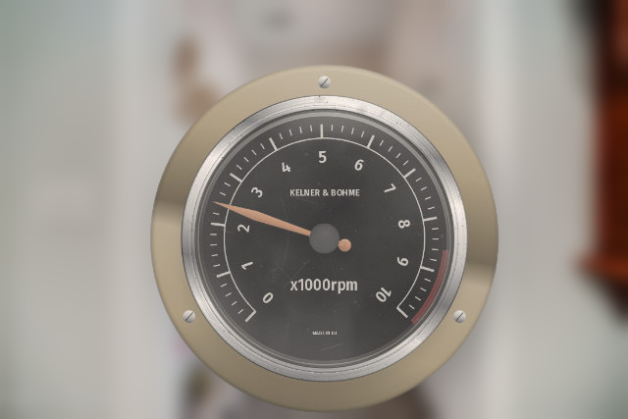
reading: 2400,rpm
